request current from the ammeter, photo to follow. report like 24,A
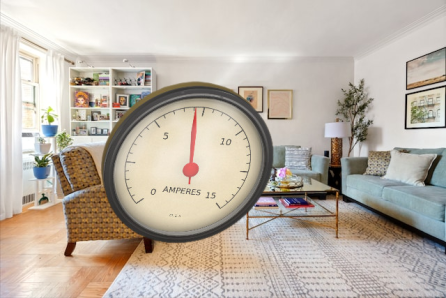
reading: 7,A
